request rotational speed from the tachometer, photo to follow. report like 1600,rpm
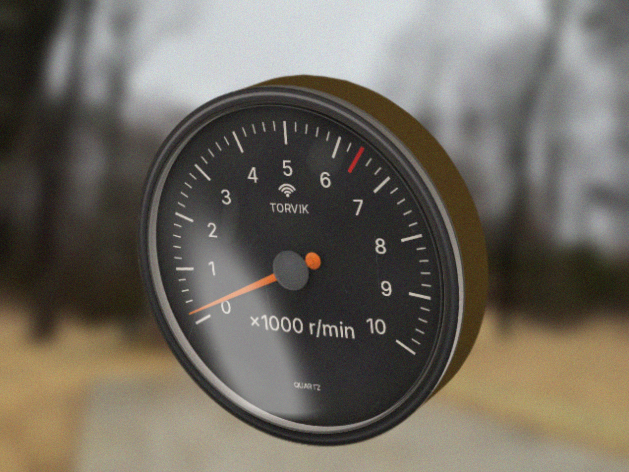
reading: 200,rpm
